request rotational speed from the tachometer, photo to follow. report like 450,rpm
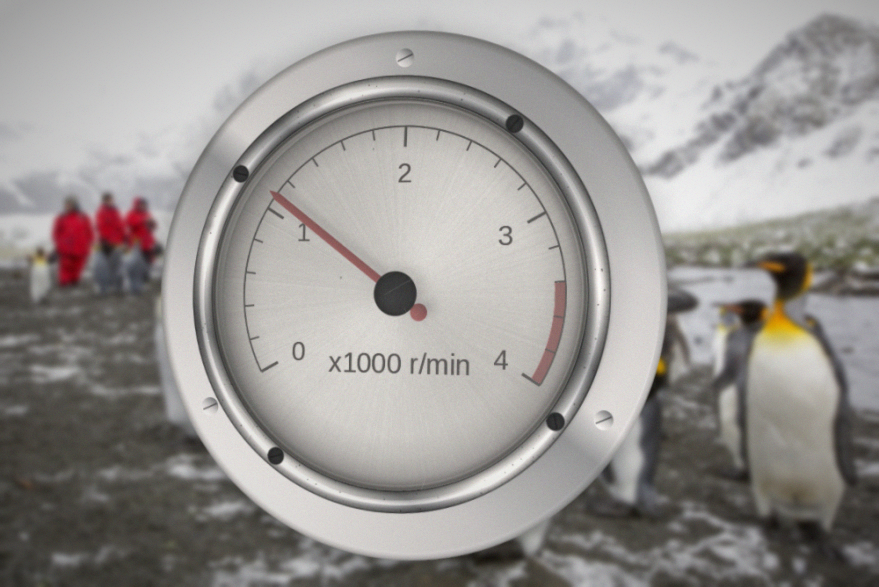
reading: 1100,rpm
